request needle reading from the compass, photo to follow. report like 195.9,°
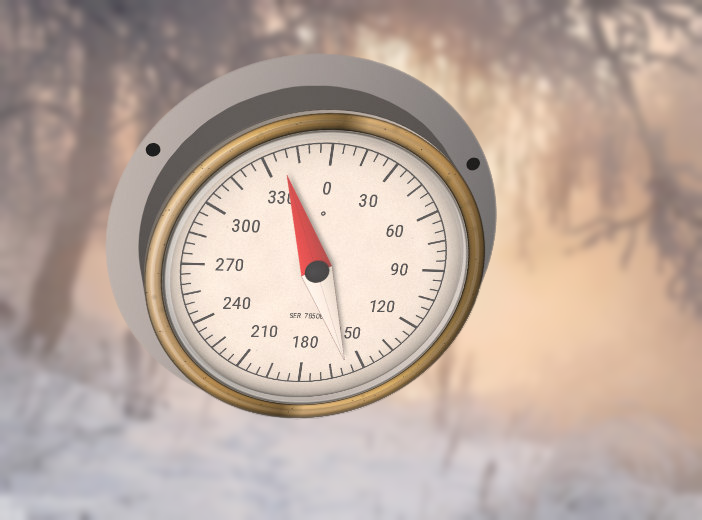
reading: 337.5,°
